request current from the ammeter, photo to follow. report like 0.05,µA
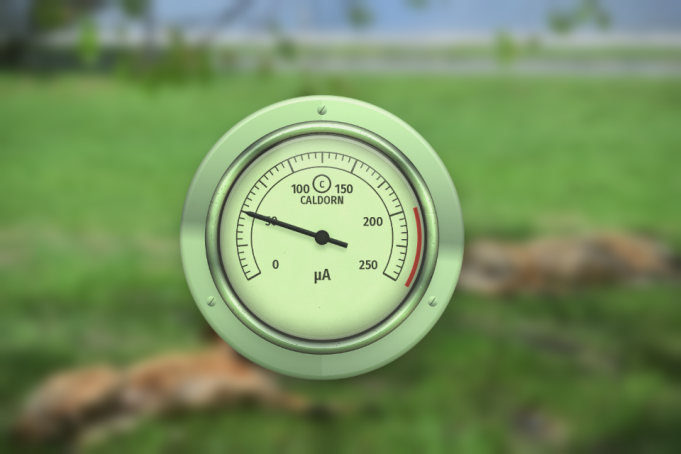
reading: 50,µA
